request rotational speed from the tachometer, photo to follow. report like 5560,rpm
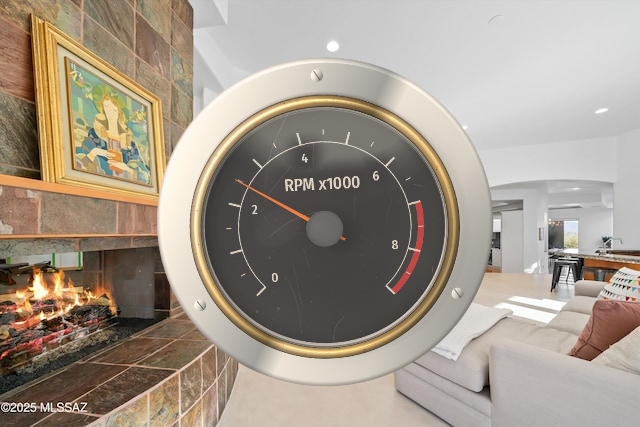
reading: 2500,rpm
